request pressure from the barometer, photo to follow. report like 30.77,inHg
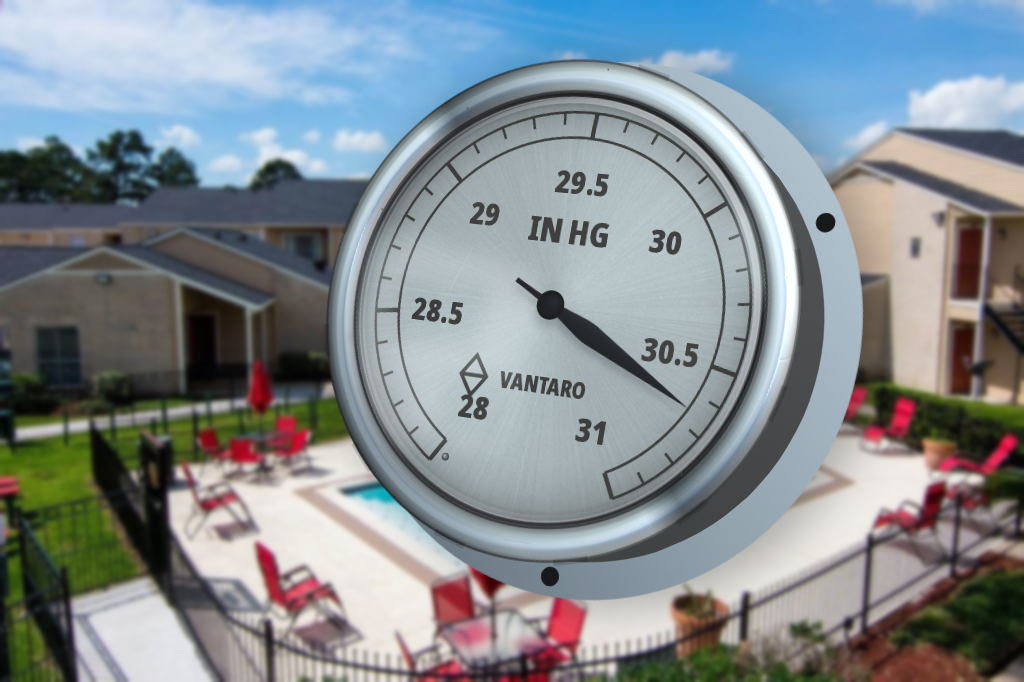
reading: 30.65,inHg
